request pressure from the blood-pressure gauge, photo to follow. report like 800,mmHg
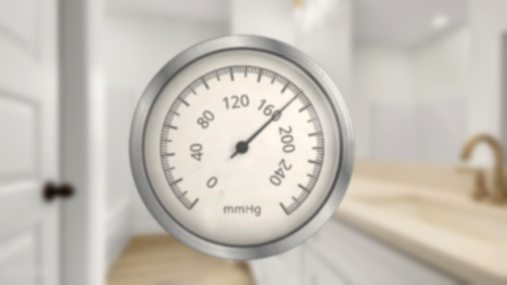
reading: 170,mmHg
